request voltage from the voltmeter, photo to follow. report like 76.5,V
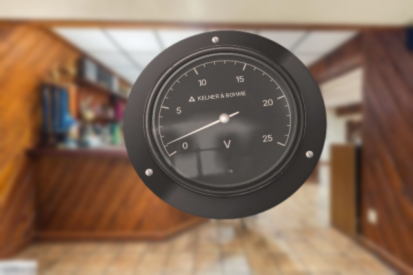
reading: 1,V
